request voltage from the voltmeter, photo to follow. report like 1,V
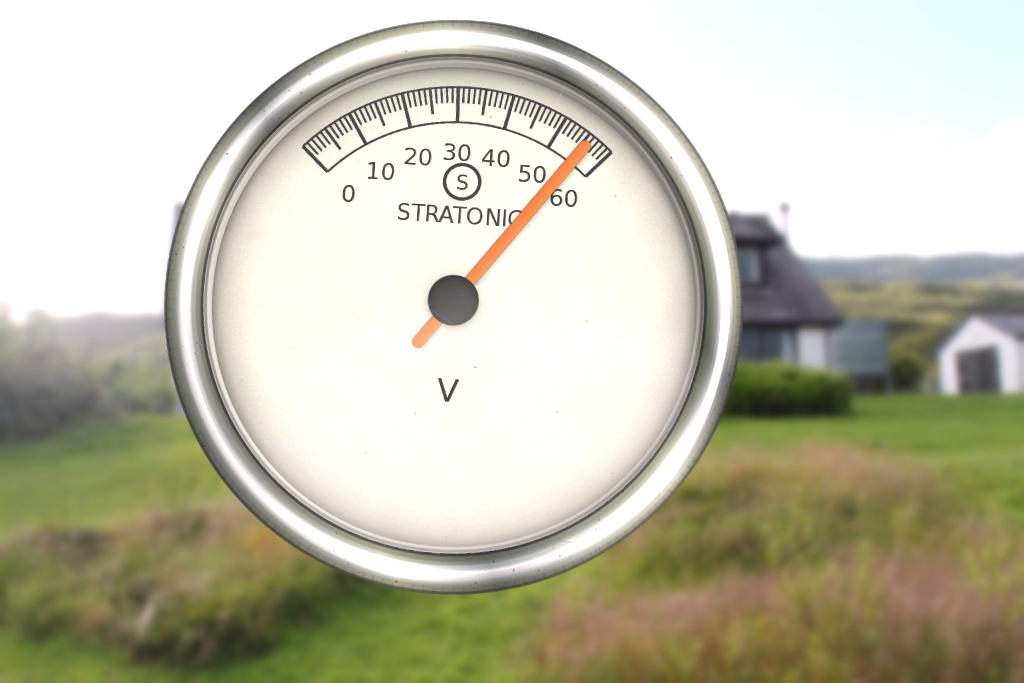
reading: 56,V
